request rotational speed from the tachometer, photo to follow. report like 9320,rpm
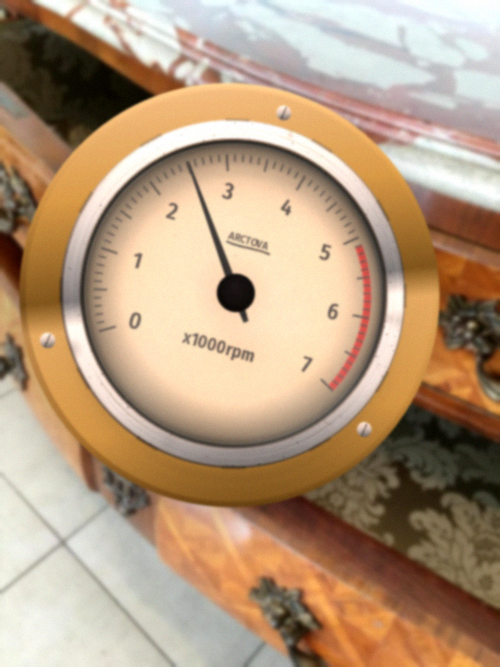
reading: 2500,rpm
